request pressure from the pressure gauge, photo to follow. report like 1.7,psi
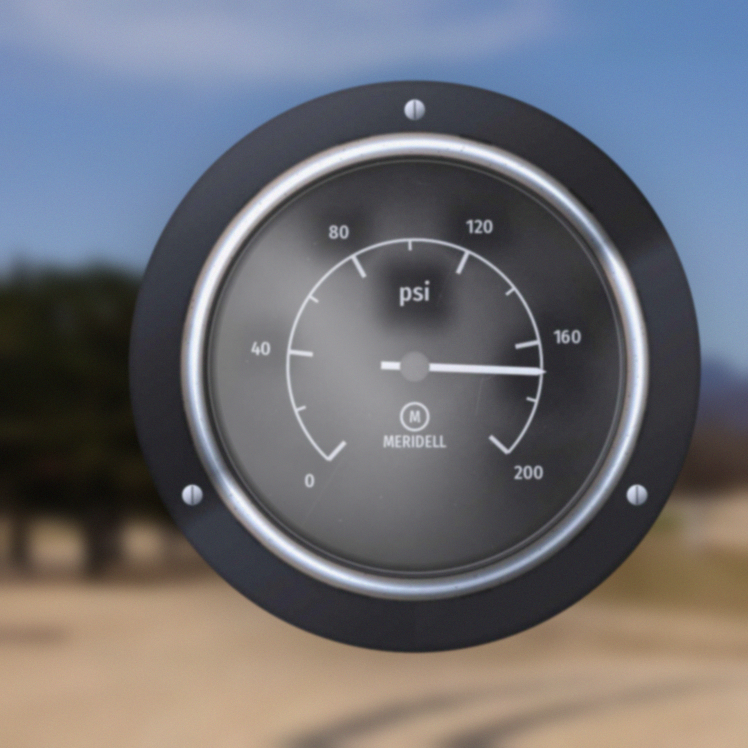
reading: 170,psi
